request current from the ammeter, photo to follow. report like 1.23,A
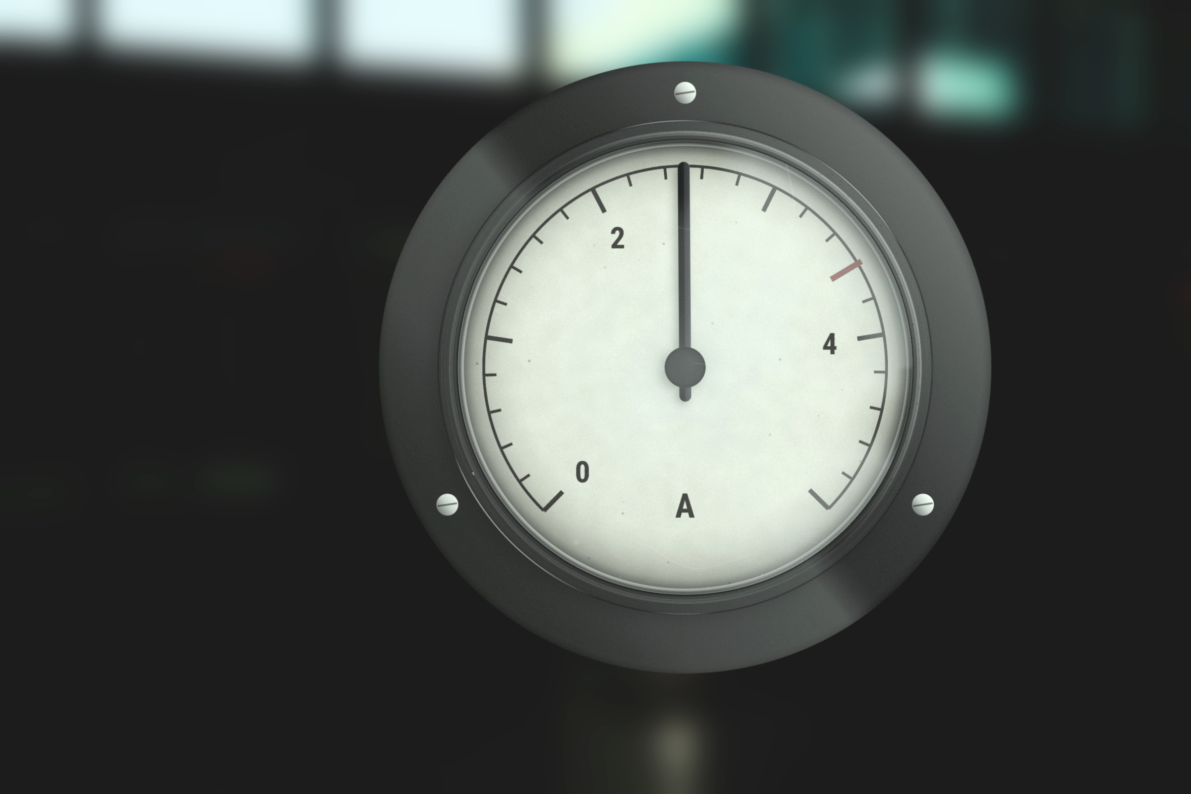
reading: 2.5,A
